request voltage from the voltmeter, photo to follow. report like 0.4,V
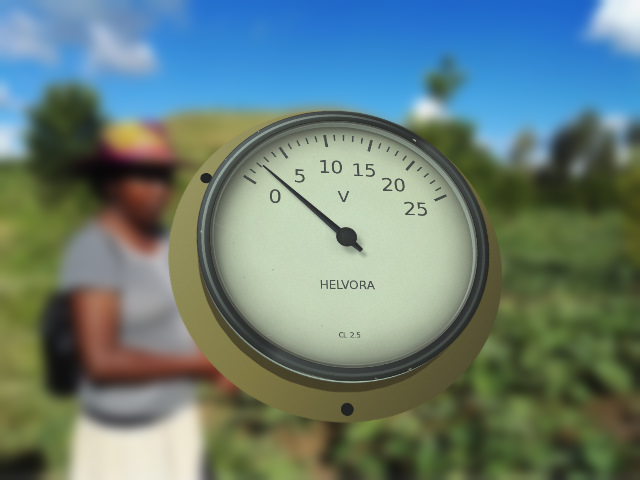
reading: 2,V
